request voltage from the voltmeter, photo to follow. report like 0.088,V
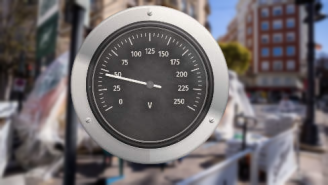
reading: 45,V
